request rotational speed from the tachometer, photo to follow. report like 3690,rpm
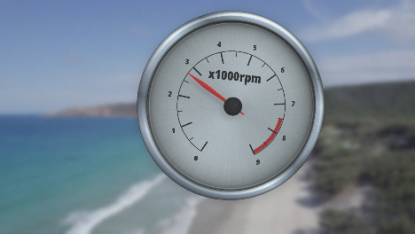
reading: 2750,rpm
